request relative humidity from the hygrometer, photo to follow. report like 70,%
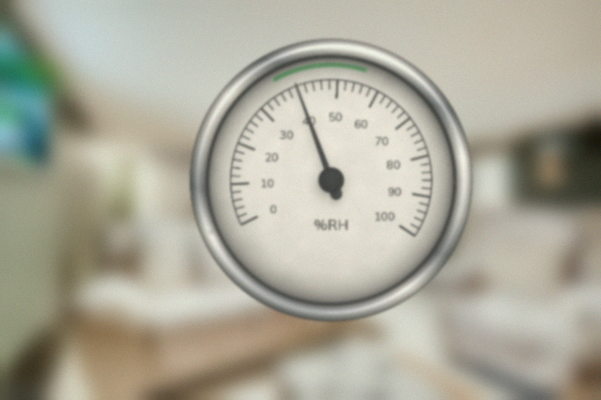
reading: 40,%
